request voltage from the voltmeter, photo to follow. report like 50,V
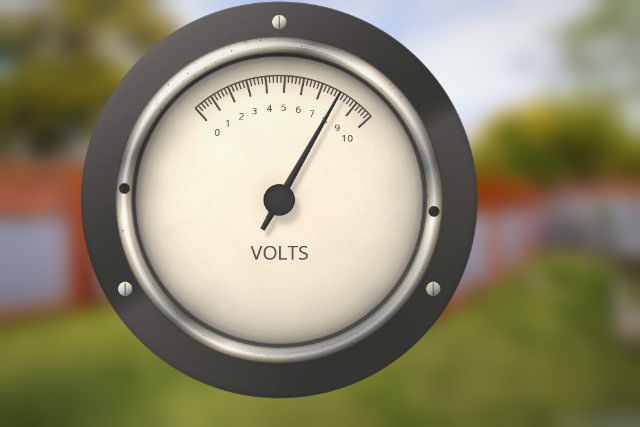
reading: 8,V
